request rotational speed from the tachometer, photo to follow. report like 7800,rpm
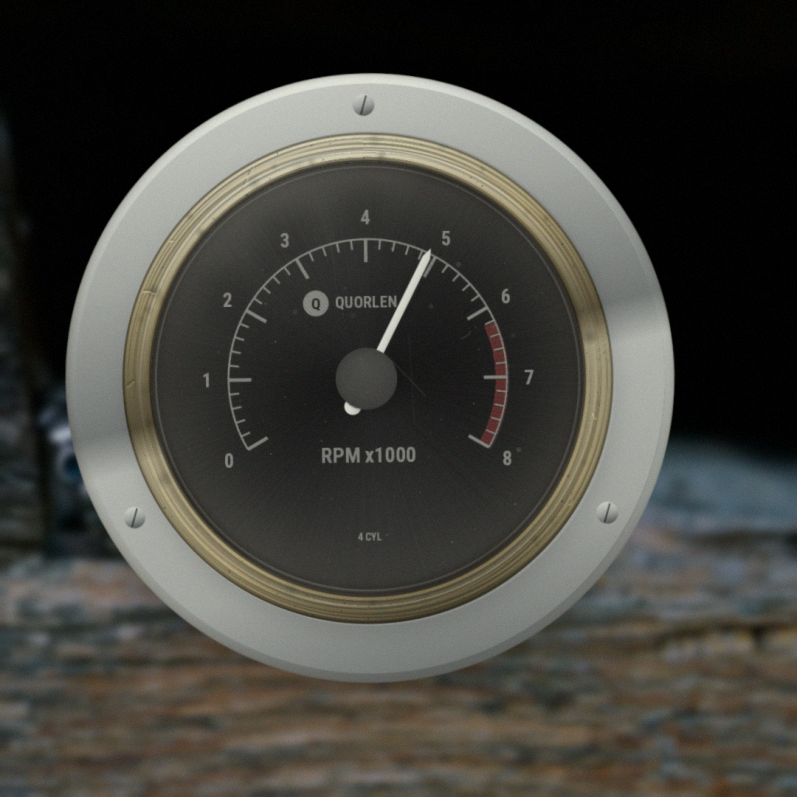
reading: 4900,rpm
